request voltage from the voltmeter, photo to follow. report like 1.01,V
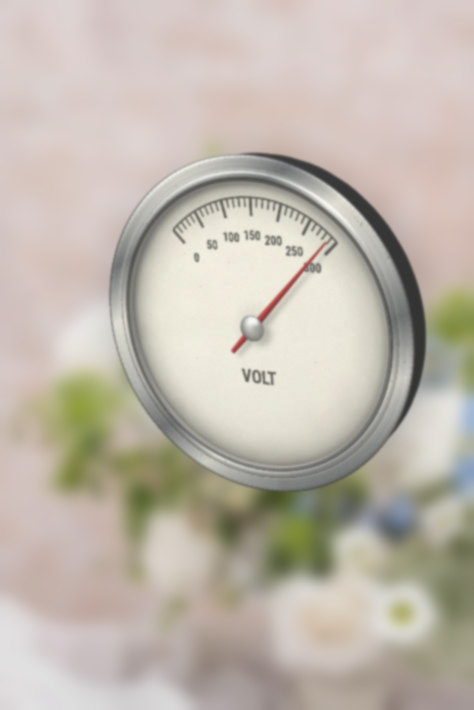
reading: 290,V
